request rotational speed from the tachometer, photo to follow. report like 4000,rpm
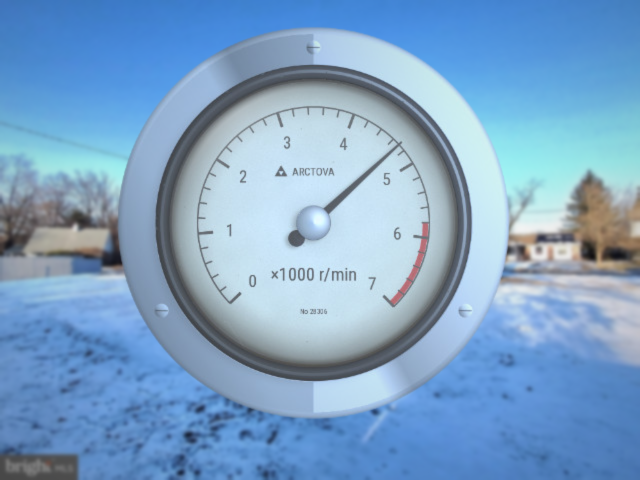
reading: 4700,rpm
